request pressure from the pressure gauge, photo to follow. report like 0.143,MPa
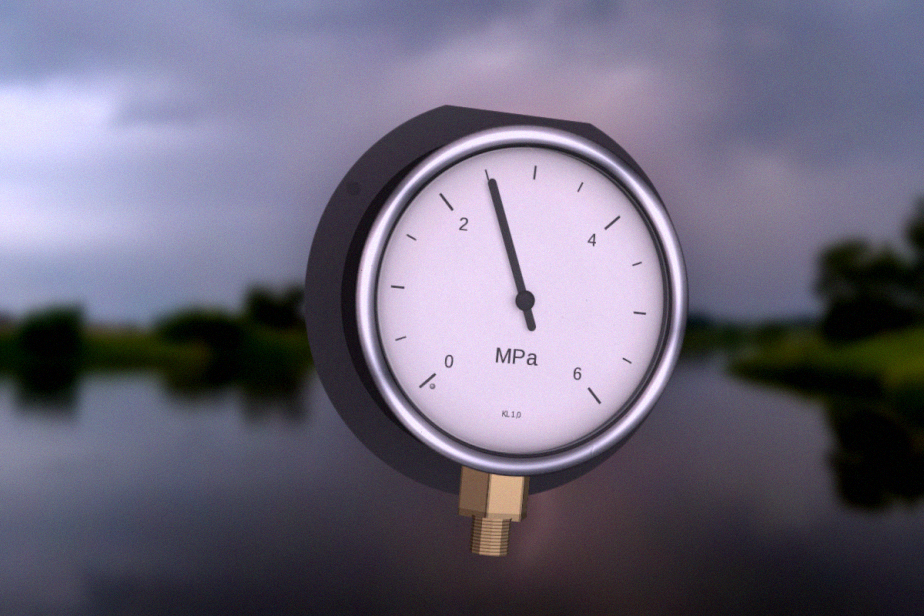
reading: 2.5,MPa
